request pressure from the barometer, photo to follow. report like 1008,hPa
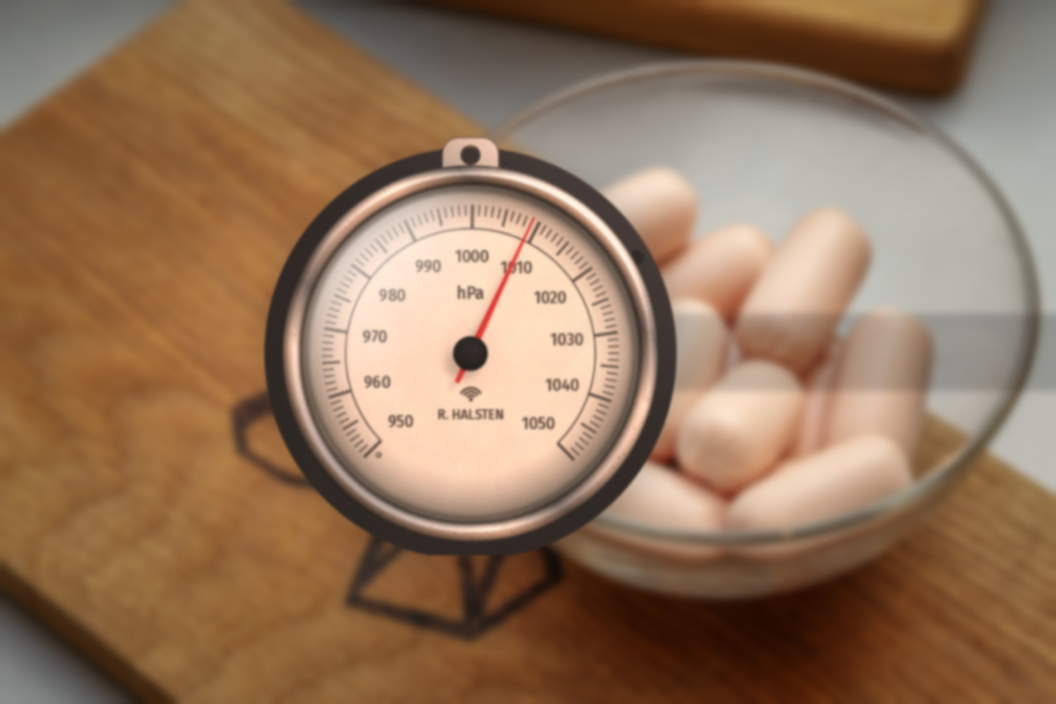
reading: 1009,hPa
